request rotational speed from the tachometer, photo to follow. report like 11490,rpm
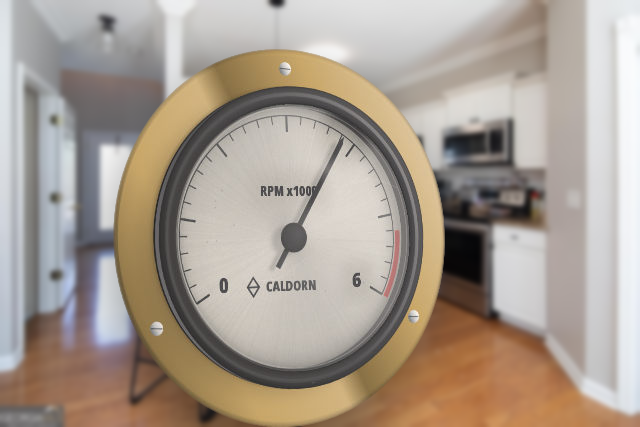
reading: 3800,rpm
